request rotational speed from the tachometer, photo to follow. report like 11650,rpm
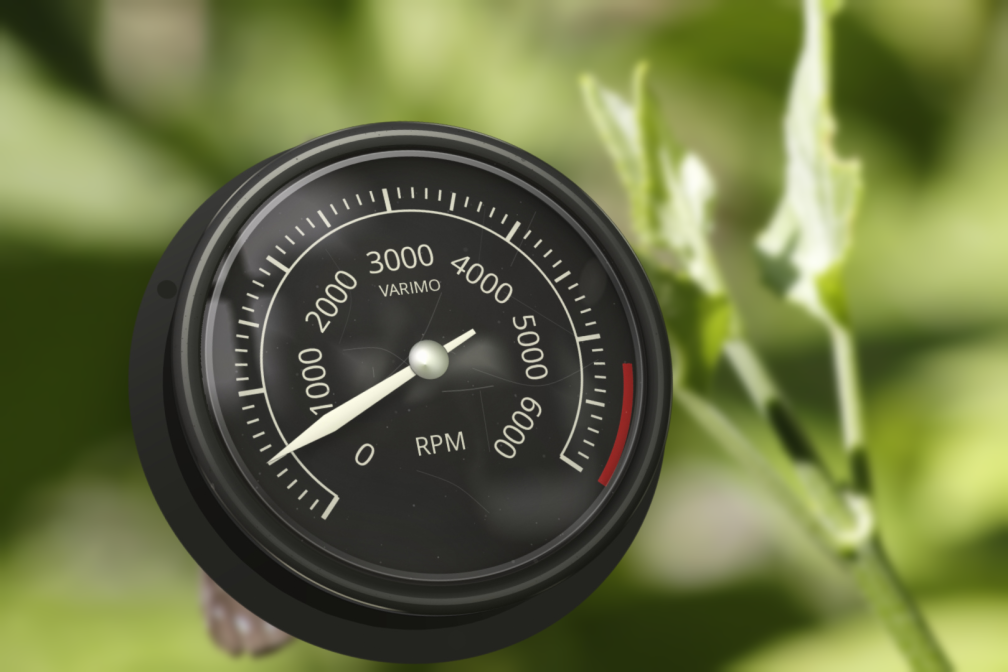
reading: 500,rpm
